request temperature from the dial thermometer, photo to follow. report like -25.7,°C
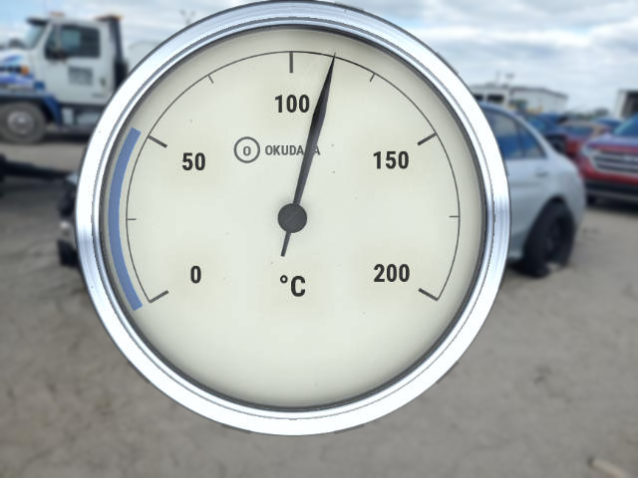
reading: 112.5,°C
